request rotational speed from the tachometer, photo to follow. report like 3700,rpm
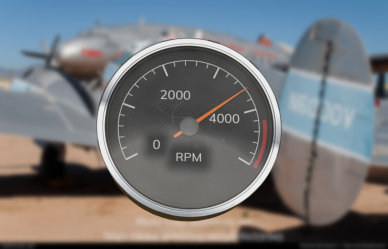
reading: 3600,rpm
